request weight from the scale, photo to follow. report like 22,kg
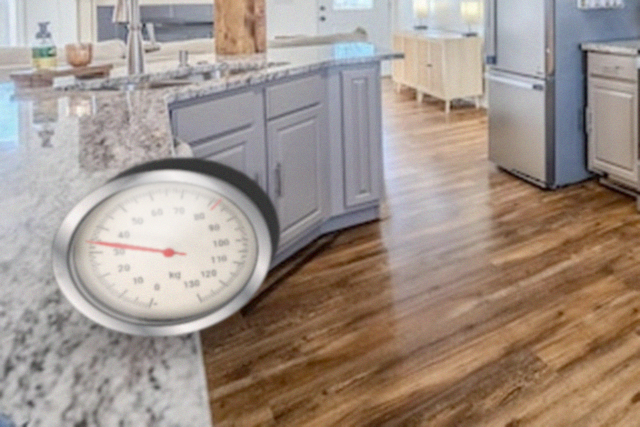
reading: 35,kg
